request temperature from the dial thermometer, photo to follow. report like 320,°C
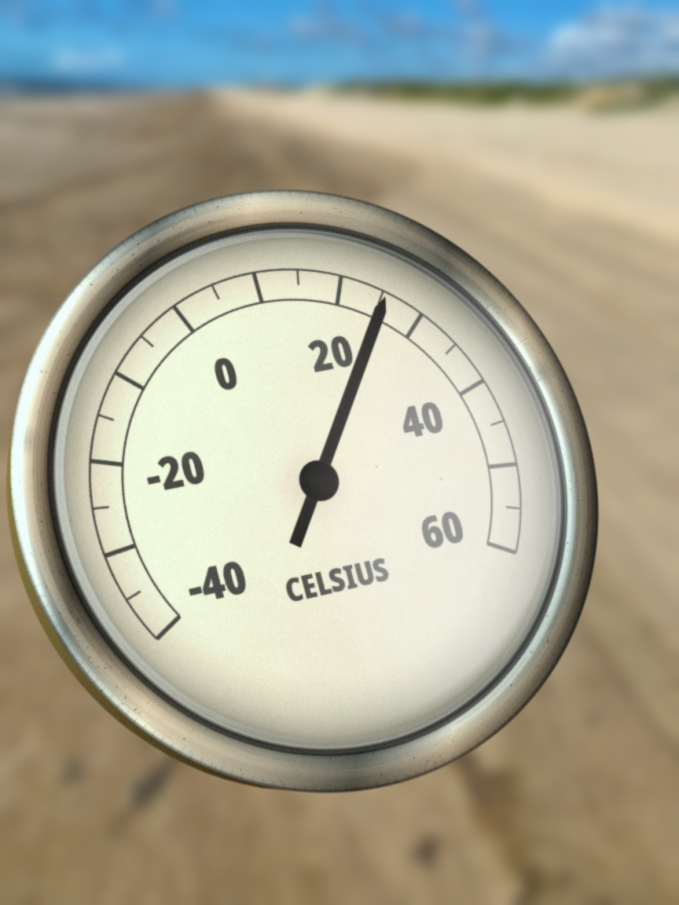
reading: 25,°C
